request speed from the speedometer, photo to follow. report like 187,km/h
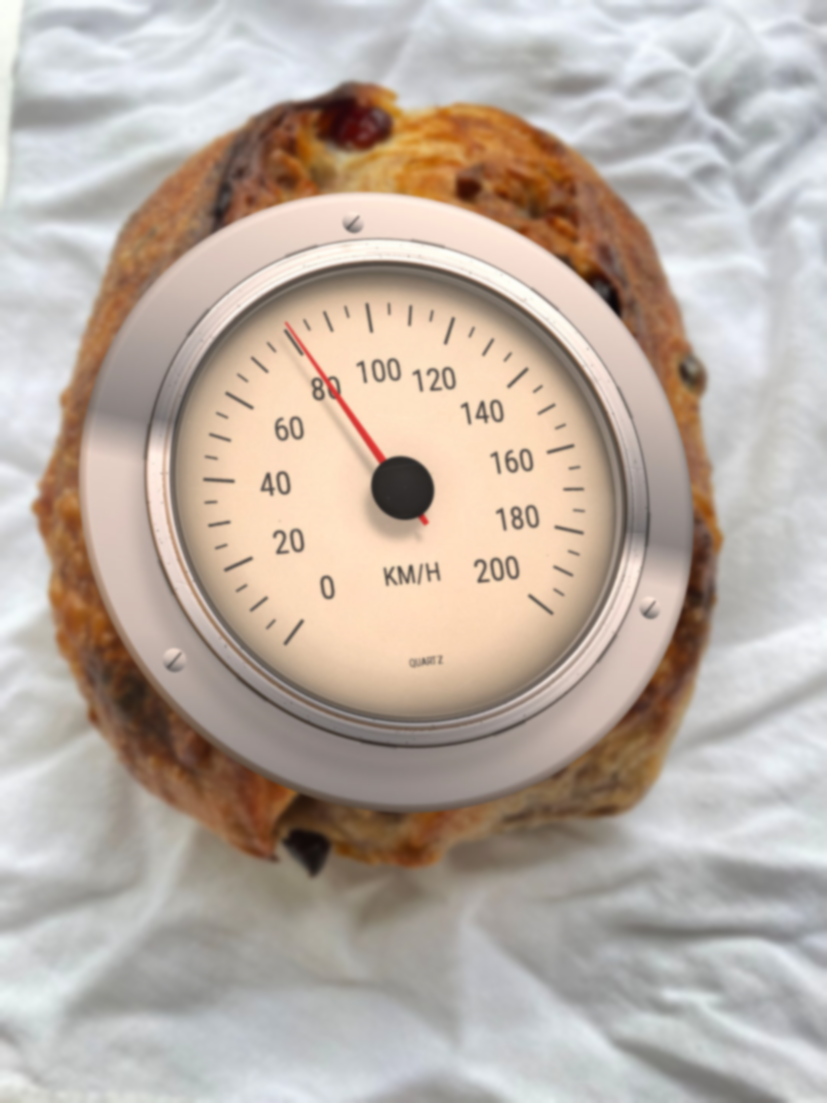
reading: 80,km/h
